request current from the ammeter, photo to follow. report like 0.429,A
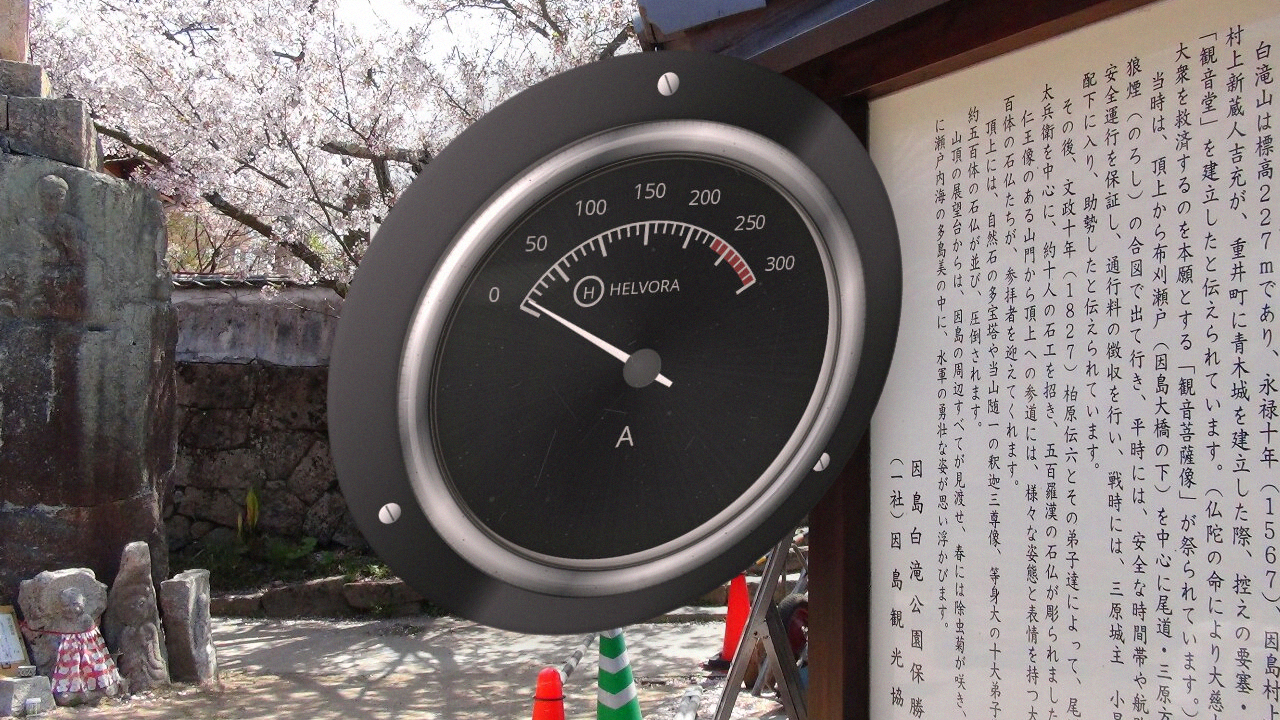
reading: 10,A
